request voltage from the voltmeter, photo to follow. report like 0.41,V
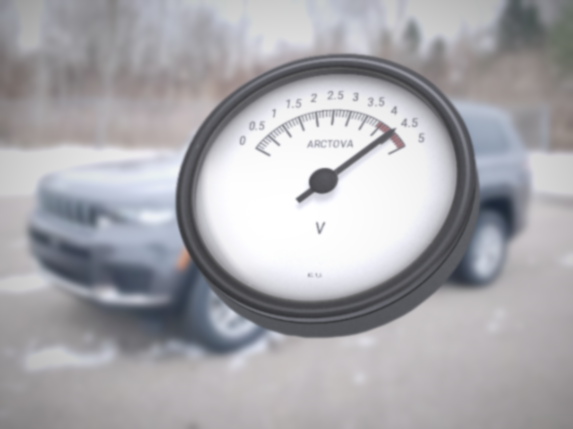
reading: 4.5,V
